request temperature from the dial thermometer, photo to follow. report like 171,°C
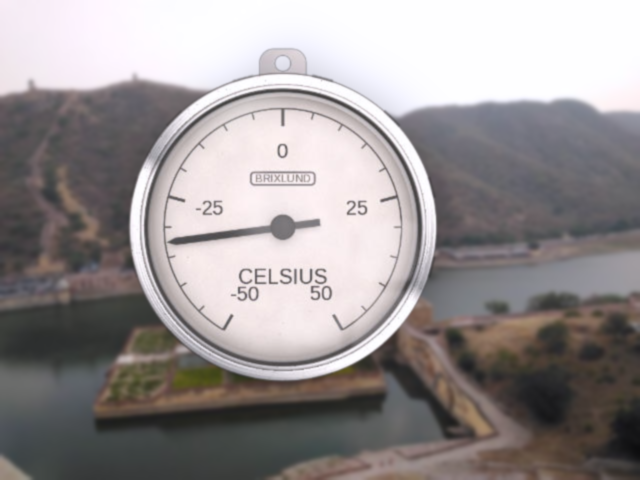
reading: -32.5,°C
